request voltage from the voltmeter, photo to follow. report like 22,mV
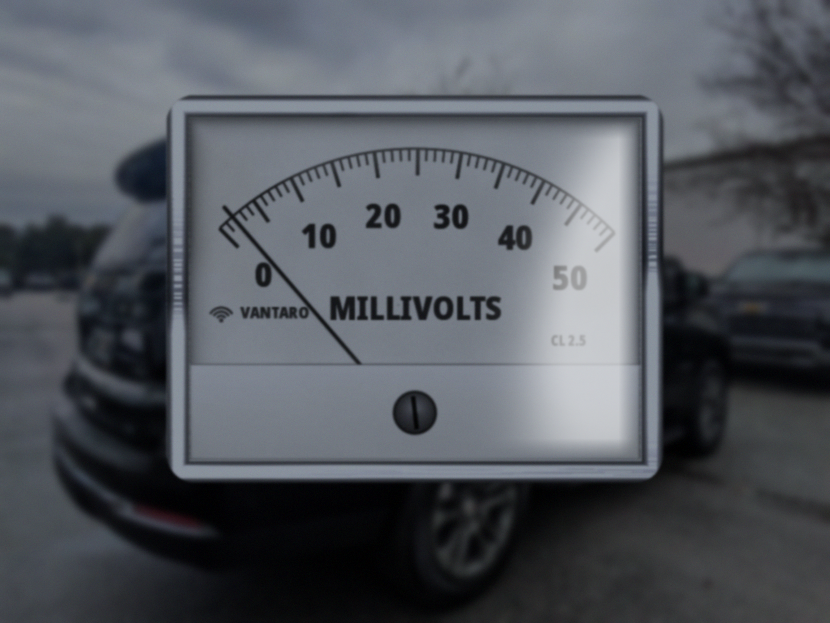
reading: 2,mV
